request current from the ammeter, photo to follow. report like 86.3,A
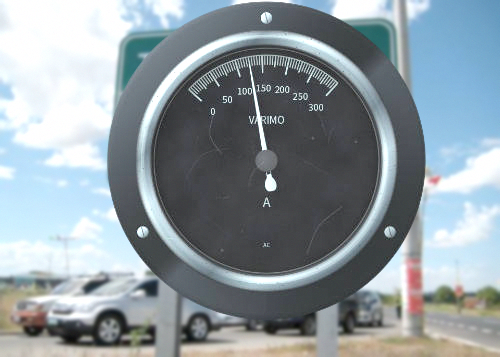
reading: 125,A
